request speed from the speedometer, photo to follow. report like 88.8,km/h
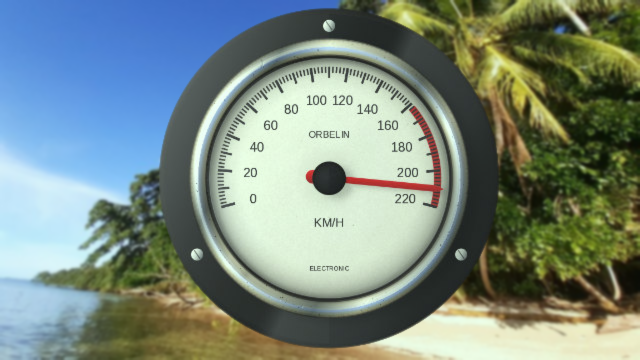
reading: 210,km/h
